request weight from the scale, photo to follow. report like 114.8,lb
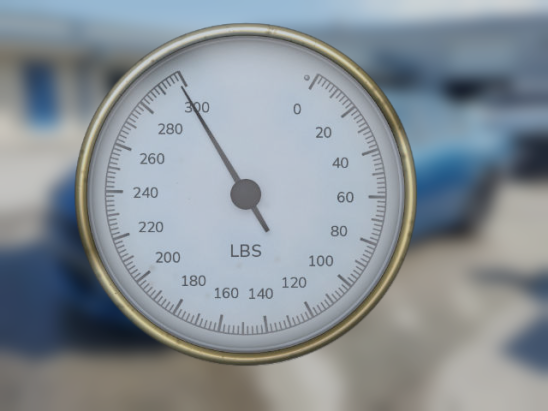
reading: 298,lb
